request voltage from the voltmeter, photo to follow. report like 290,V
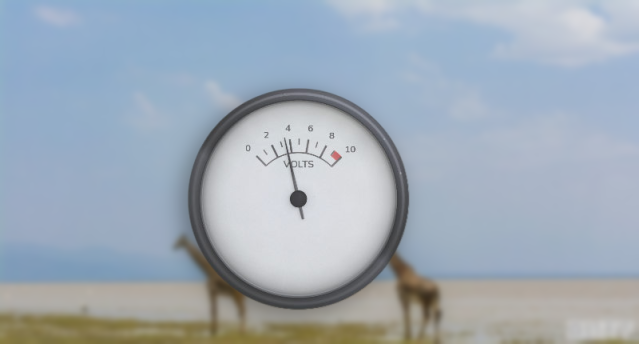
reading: 3.5,V
